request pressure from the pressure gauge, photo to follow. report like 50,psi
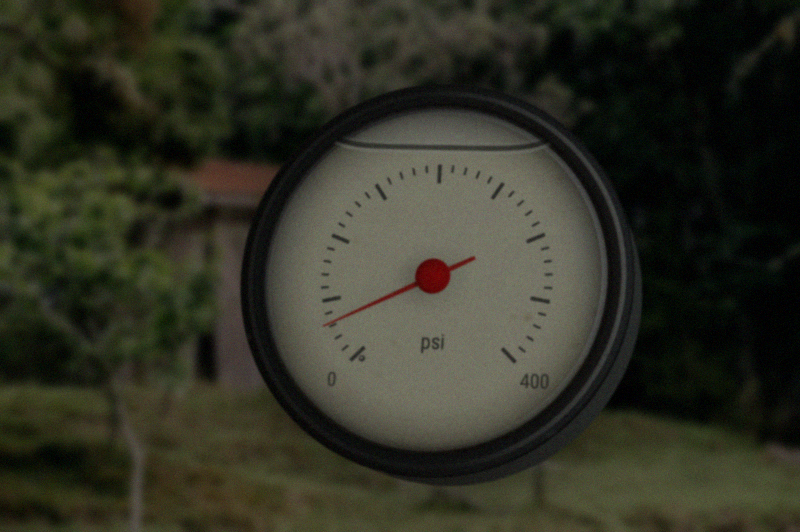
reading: 30,psi
